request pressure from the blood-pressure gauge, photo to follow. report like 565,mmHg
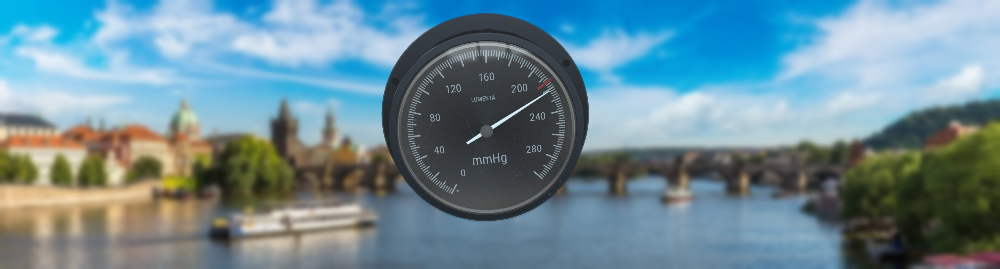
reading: 220,mmHg
